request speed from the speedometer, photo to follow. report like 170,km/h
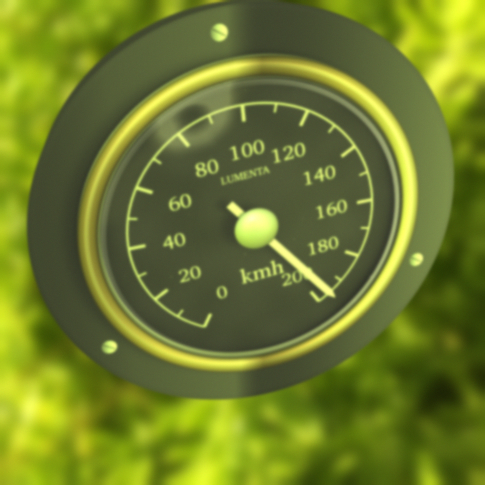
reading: 195,km/h
